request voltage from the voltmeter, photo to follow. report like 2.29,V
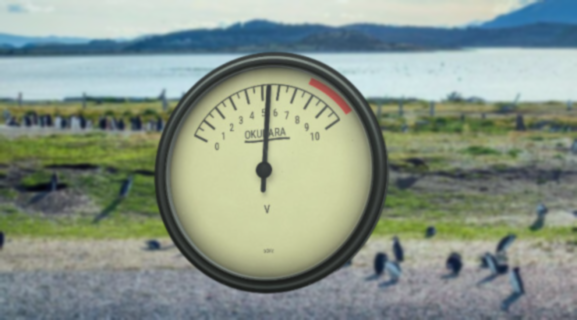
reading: 5.5,V
